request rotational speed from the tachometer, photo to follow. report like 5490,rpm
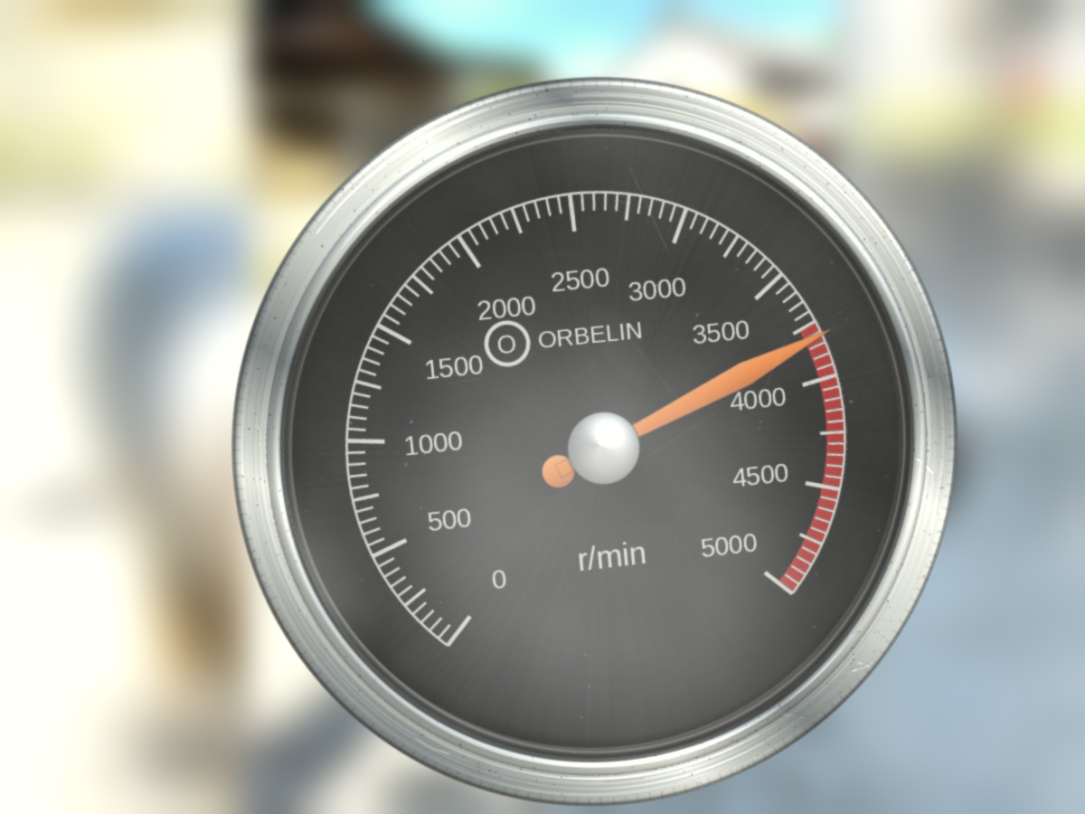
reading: 3800,rpm
